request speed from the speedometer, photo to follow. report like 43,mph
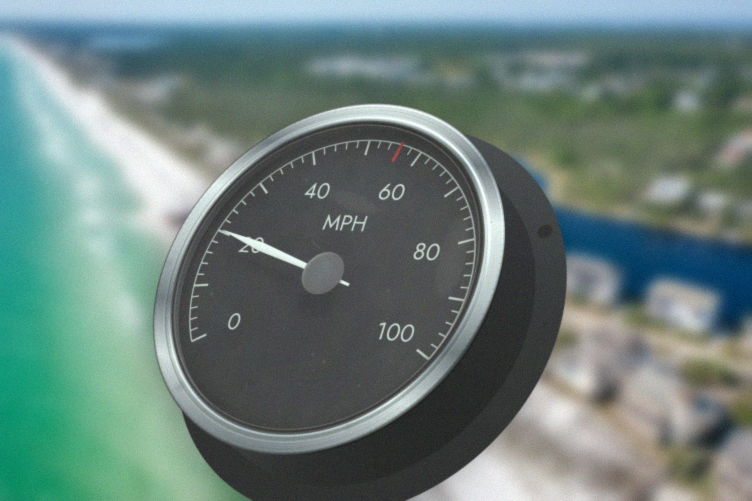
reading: 20,mph
